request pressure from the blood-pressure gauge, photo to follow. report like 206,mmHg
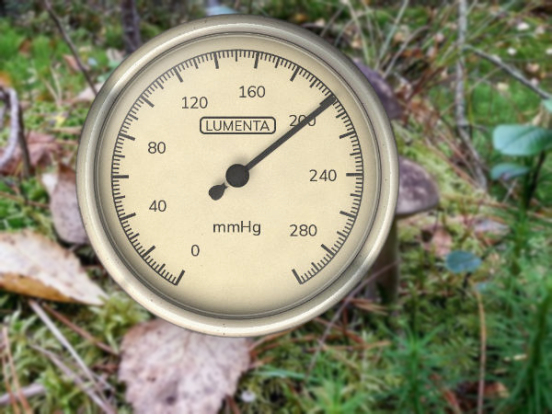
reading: 202,mmHg
